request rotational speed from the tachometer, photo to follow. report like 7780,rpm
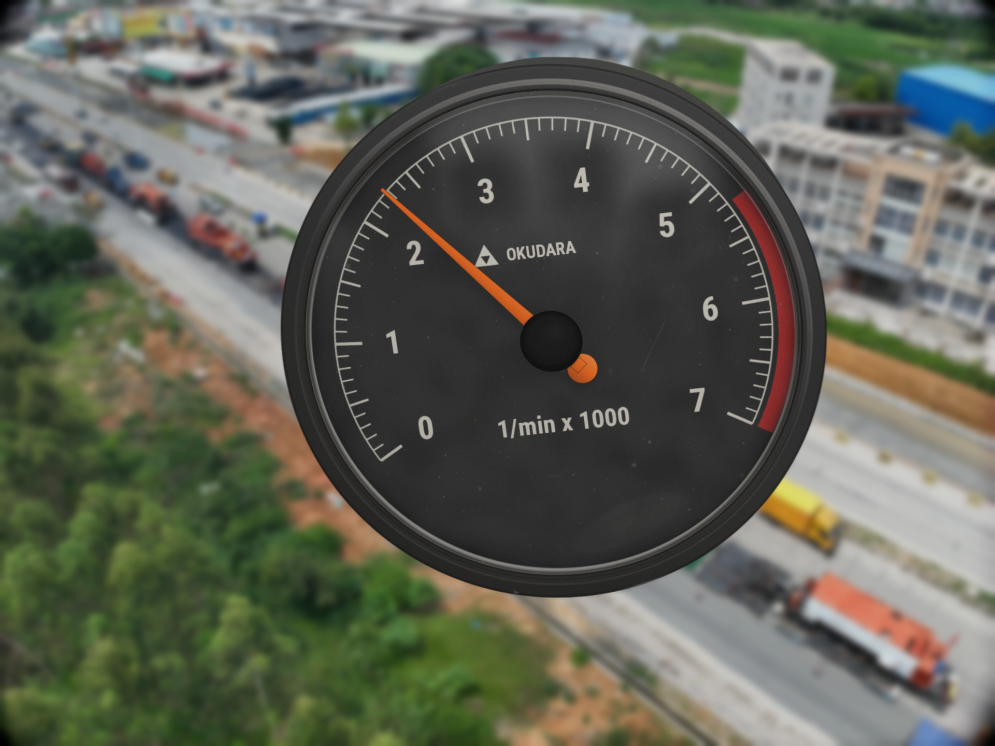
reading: 2300,rpm
